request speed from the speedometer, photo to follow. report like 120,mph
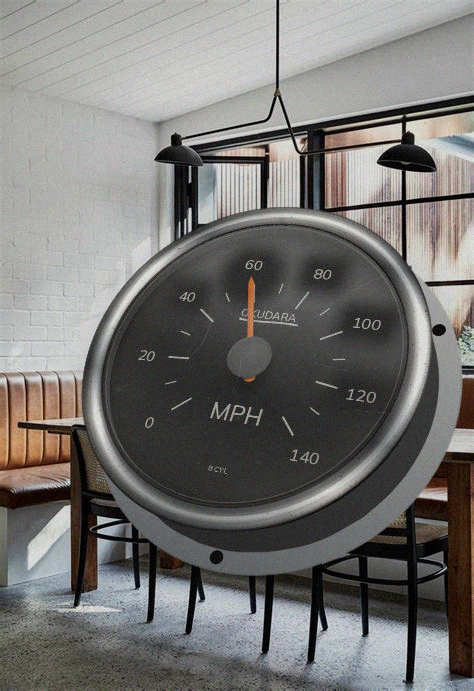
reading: 60,mph
